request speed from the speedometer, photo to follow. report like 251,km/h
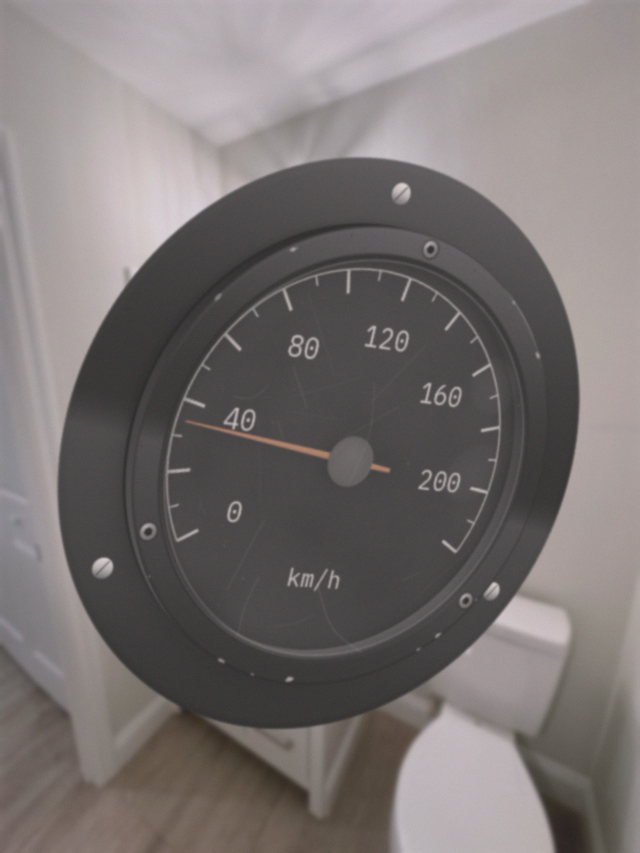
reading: 35,km/h
